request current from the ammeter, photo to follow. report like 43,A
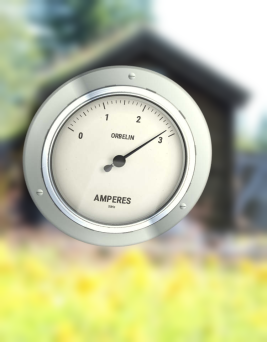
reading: 2.8,A
